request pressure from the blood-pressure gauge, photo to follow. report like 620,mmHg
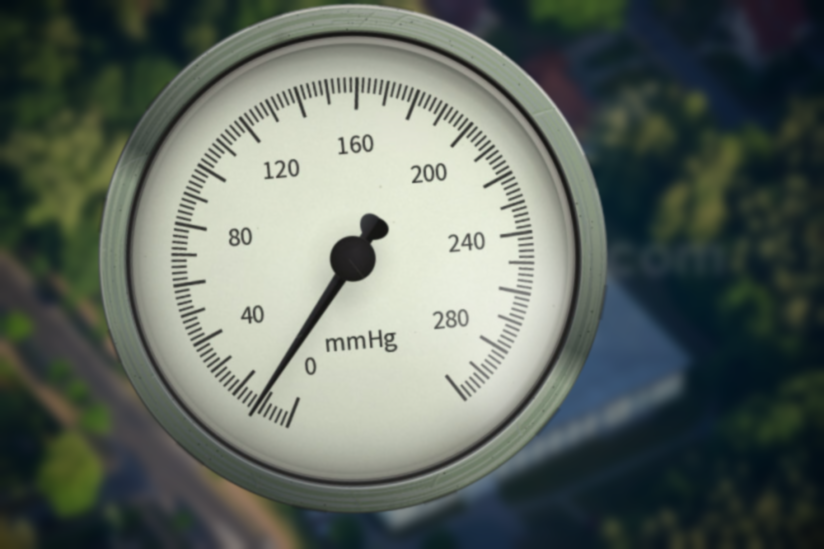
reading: 12,mmHg
